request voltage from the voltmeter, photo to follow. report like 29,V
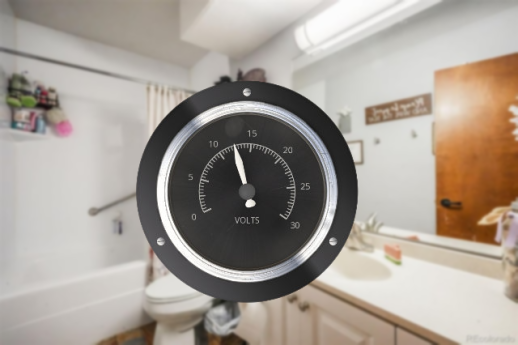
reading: 12.5,V
